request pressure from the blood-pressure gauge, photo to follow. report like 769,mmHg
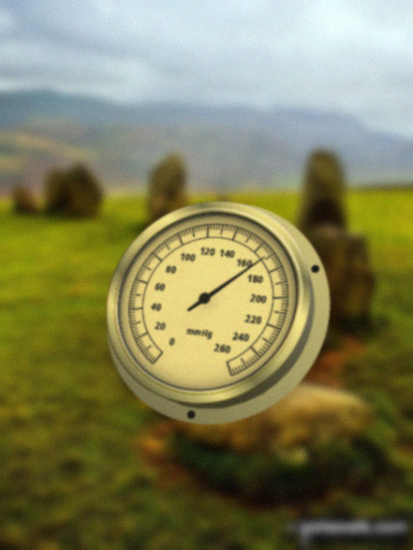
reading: 170,mmHg
